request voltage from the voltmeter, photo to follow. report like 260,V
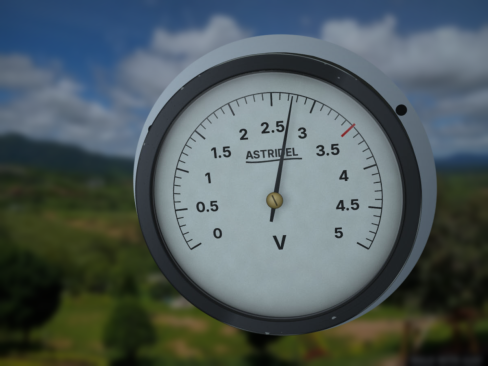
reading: 2.75,V
